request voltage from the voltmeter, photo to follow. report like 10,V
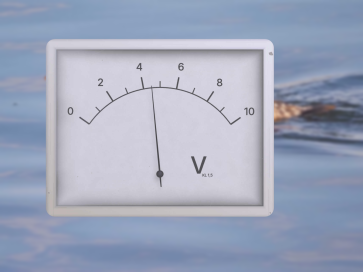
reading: 4.5,V
